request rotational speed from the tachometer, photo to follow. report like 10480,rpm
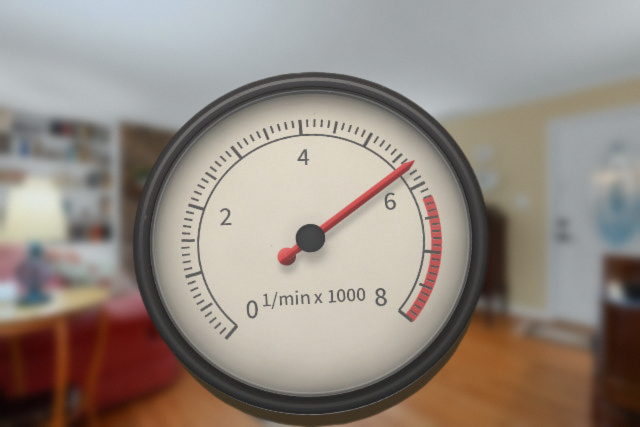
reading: 5700,rpm
